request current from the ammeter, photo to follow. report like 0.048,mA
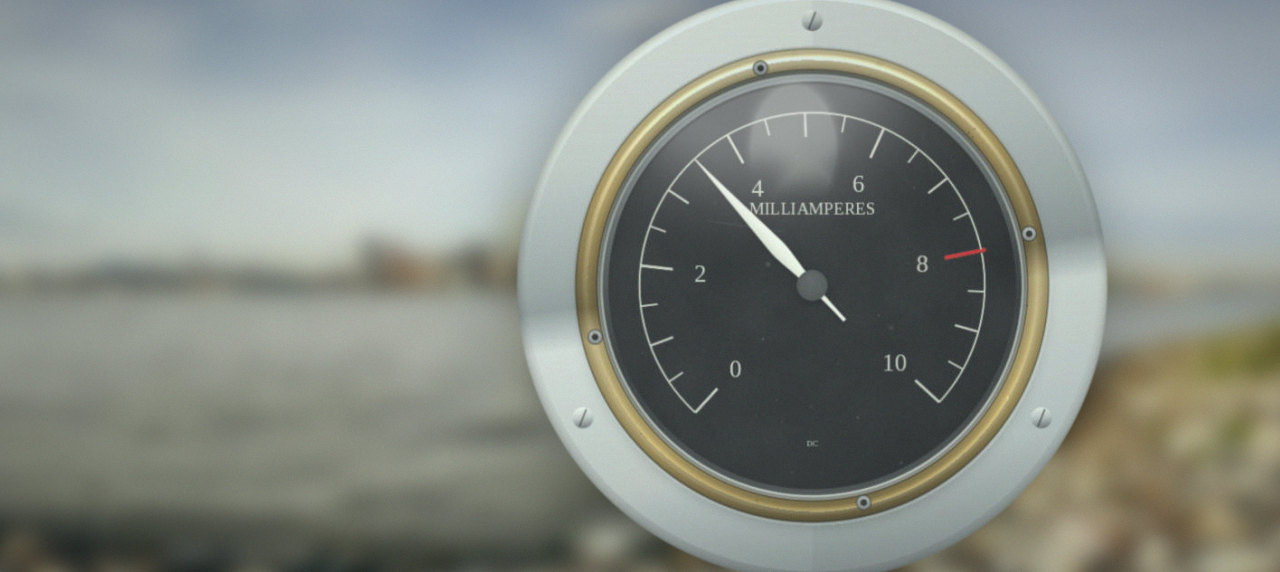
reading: 3.5,mA
